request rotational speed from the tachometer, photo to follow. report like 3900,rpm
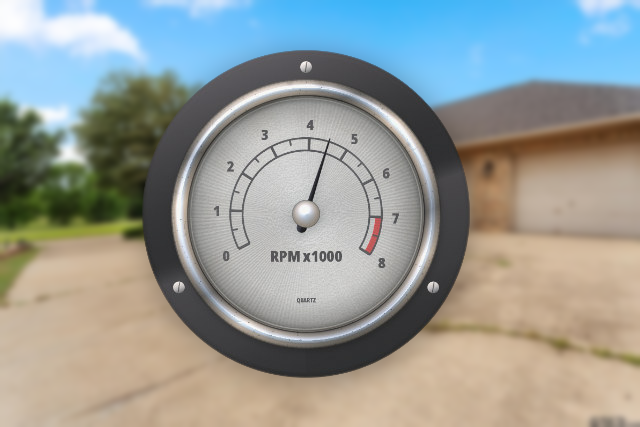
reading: 4500,rpm
